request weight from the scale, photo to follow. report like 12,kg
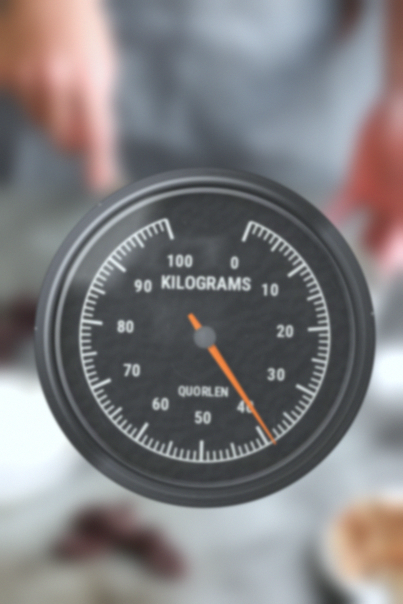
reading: 39,kg
